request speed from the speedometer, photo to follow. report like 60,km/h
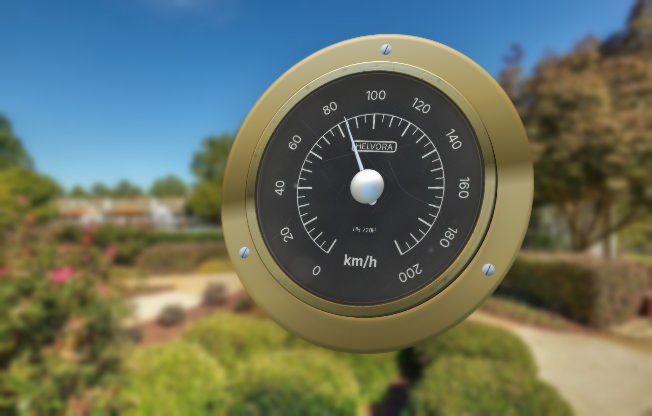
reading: 85,km/h
